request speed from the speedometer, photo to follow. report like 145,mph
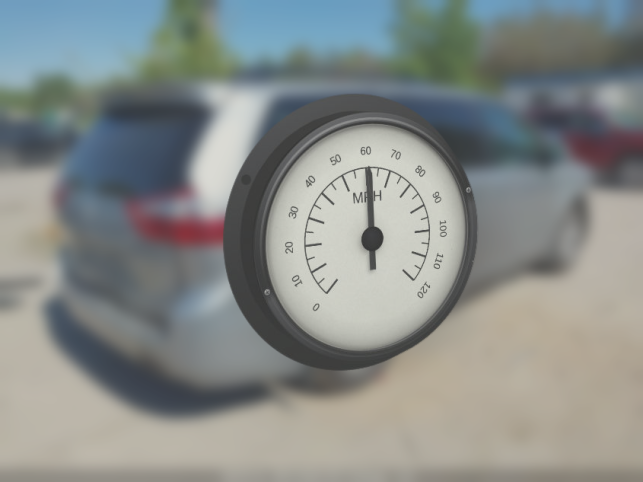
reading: 60,mph
